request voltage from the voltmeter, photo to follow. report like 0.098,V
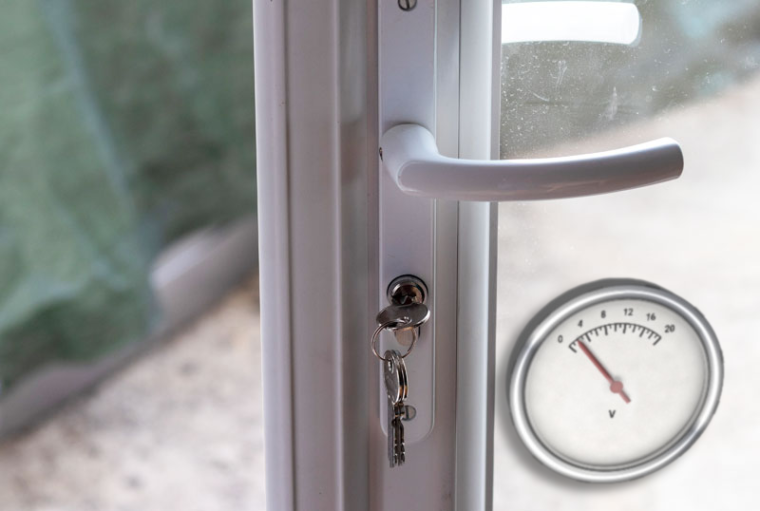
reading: 2,V
